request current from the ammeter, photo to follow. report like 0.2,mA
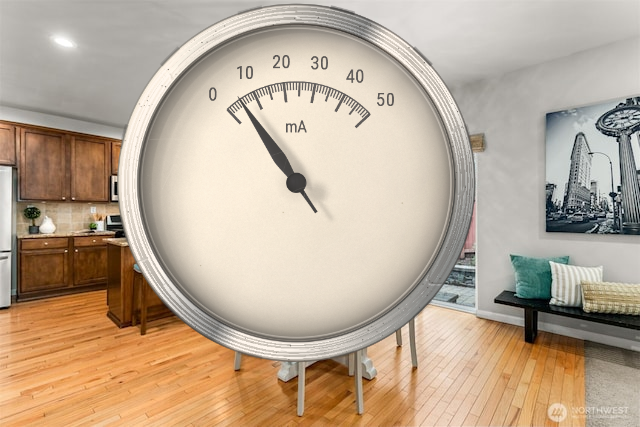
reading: 5,mA
